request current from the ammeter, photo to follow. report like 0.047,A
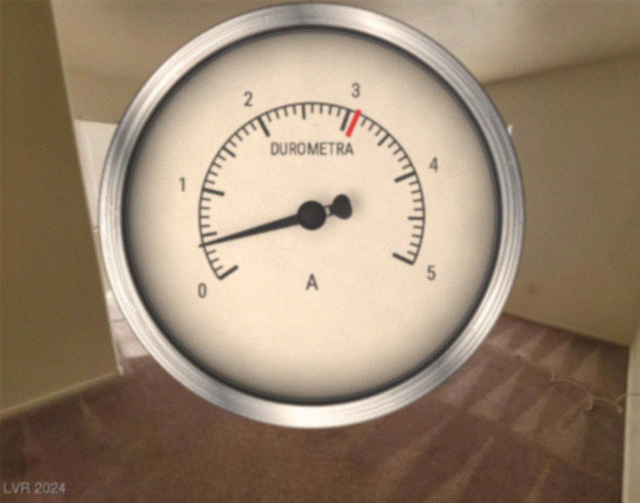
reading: 0.4,A
